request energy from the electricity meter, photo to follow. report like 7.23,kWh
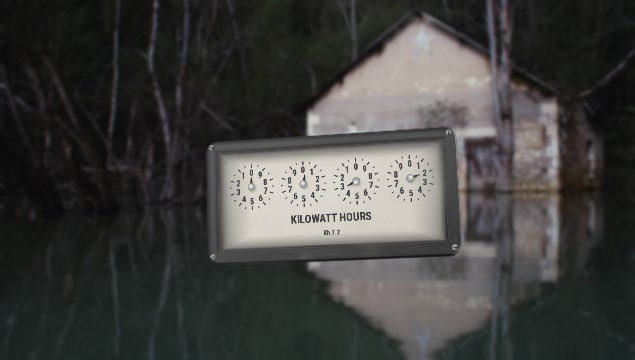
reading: 32,kWh
